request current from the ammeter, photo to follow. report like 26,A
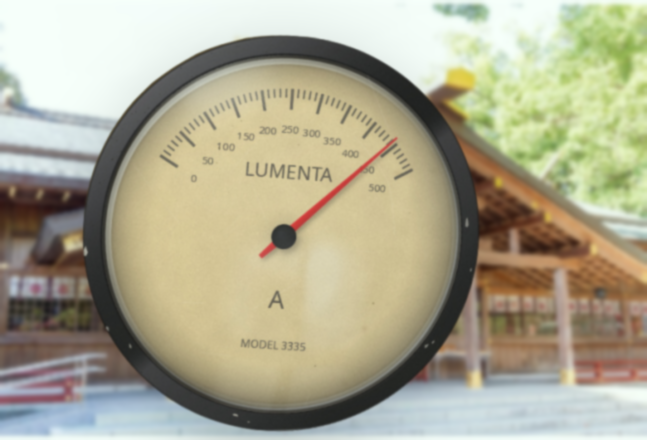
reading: 440,A
